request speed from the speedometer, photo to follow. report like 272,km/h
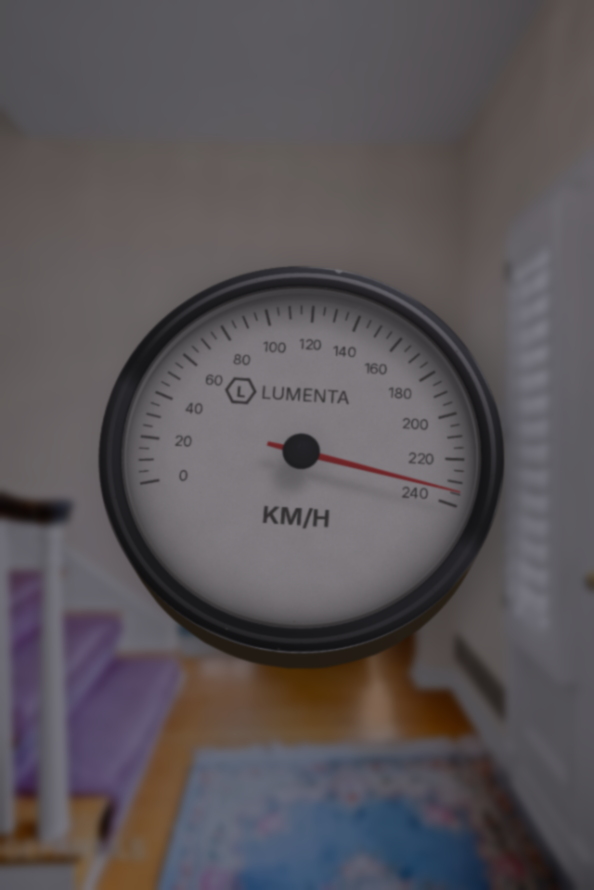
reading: 235,km/h
